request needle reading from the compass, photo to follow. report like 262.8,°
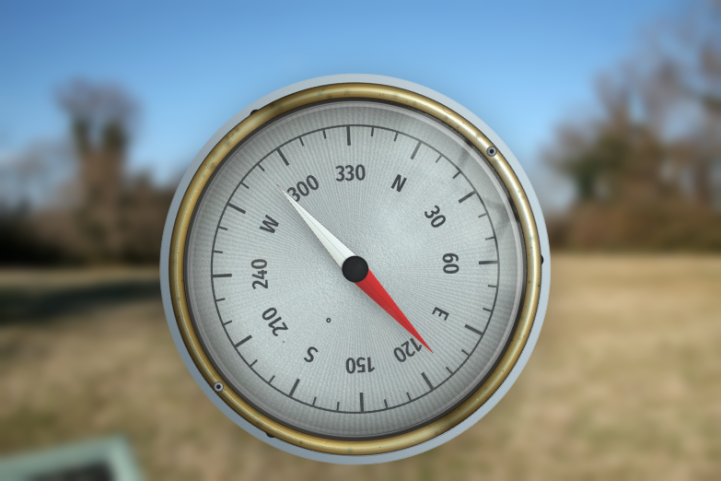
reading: 110,°
